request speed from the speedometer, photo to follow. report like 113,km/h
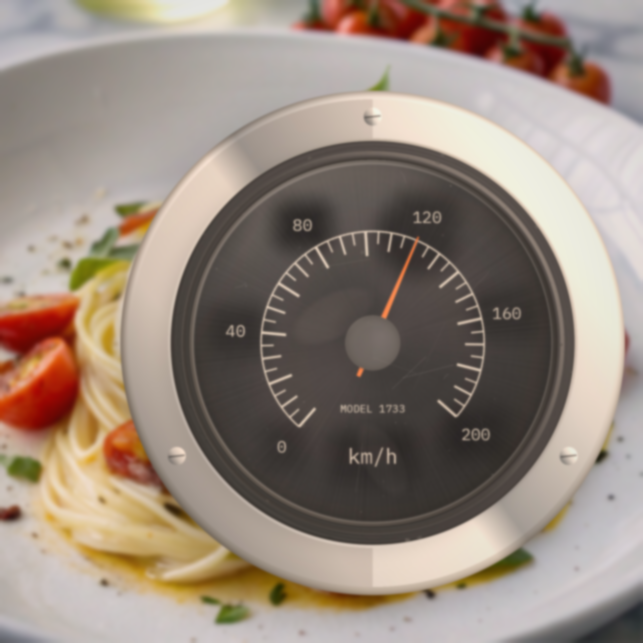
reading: 120,km/h
